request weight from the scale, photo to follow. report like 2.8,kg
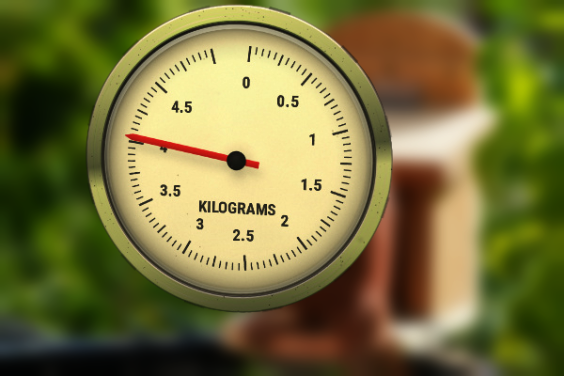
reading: 4.05,kg
